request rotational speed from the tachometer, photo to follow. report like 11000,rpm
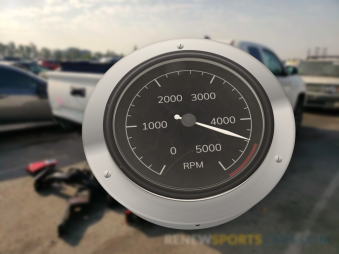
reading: 4400,rpm
